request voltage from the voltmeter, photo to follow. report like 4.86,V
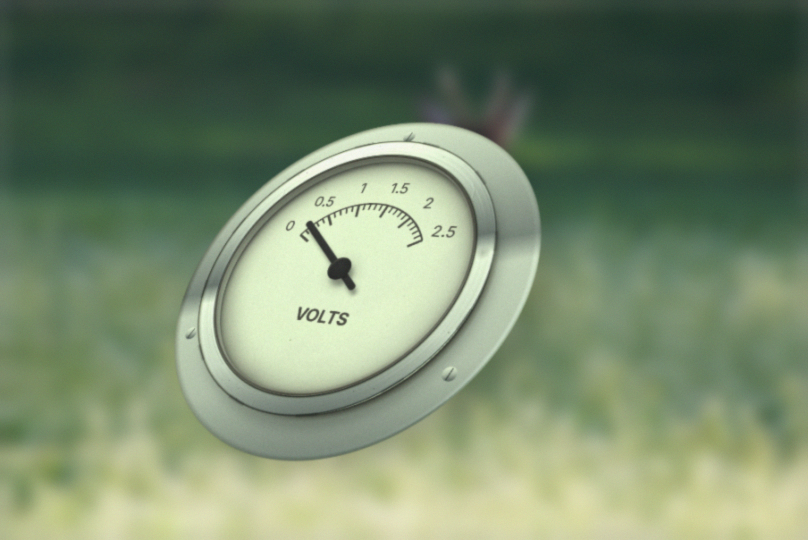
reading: 0.2,V
